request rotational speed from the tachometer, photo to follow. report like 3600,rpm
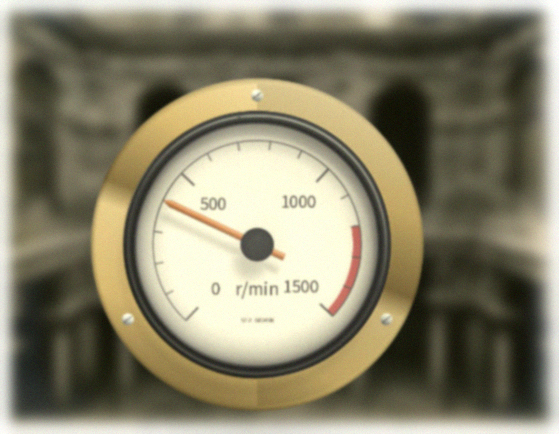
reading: 400,rpm
